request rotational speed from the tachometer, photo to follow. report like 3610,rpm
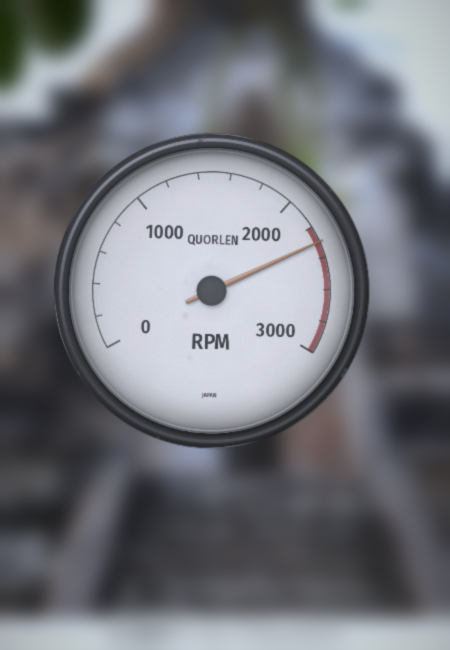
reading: 2300,rpm
